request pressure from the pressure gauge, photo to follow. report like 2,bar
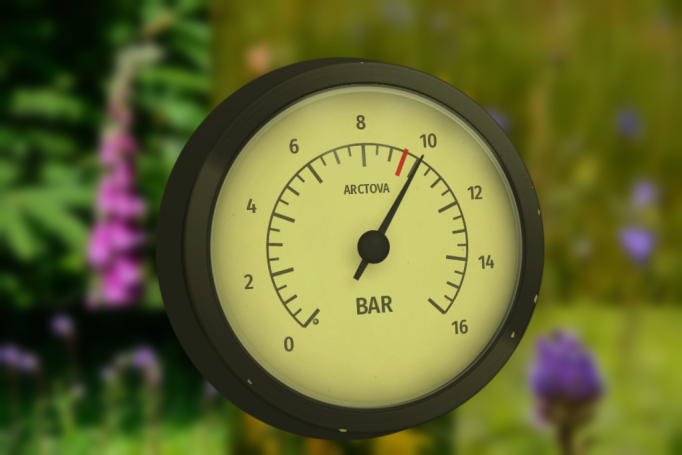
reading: 10,bar
